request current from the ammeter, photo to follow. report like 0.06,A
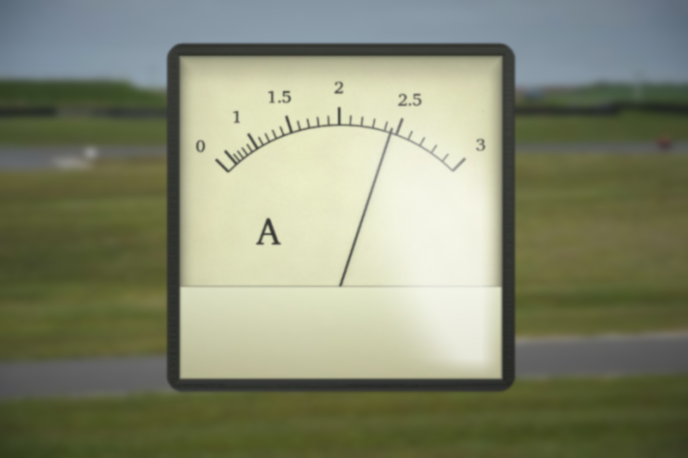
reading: 2.45,A
